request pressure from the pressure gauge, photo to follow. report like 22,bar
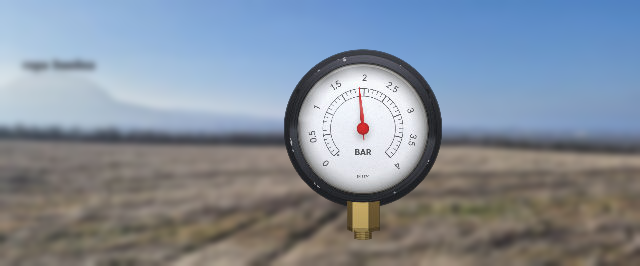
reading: 1.9,bar
